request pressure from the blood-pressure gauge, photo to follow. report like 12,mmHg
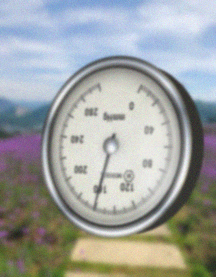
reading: 160,mmHg
